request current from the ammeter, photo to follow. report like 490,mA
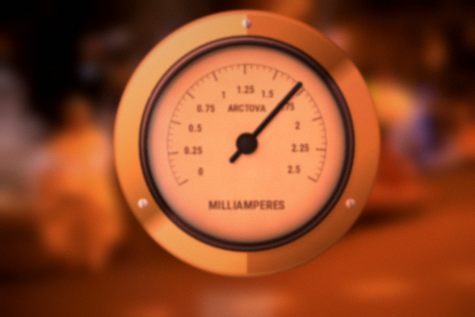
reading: 1.7,mA
